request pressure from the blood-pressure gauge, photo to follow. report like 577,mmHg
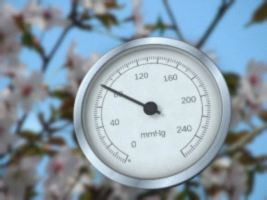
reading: 80,mmHg
